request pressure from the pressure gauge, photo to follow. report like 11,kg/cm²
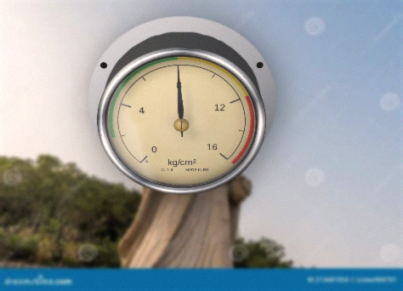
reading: 8,kg/cm²
